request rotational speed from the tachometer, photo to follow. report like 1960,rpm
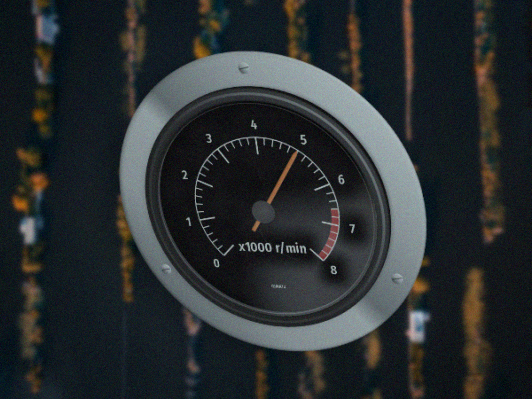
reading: 5000,rpm
